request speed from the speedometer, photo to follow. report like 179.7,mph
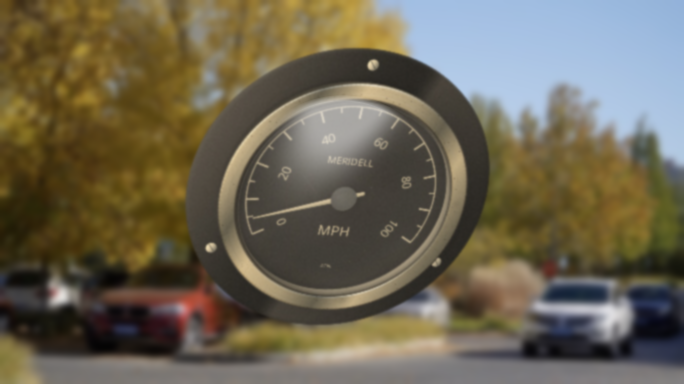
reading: 5,mph
